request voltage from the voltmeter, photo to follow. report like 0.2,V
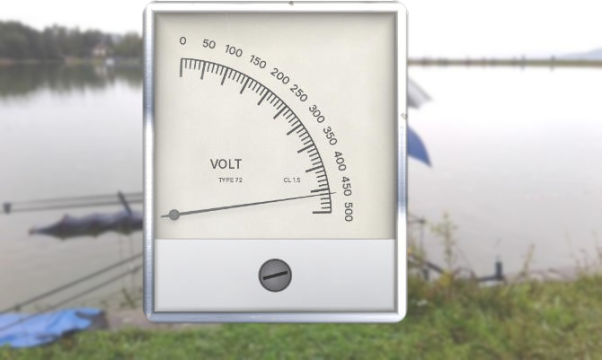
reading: 460,V
